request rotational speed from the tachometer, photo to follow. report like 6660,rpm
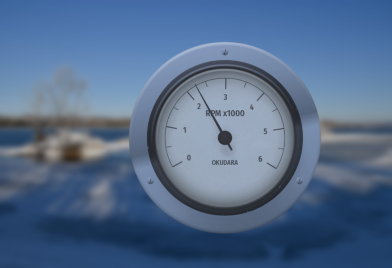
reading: 2250,rpm
